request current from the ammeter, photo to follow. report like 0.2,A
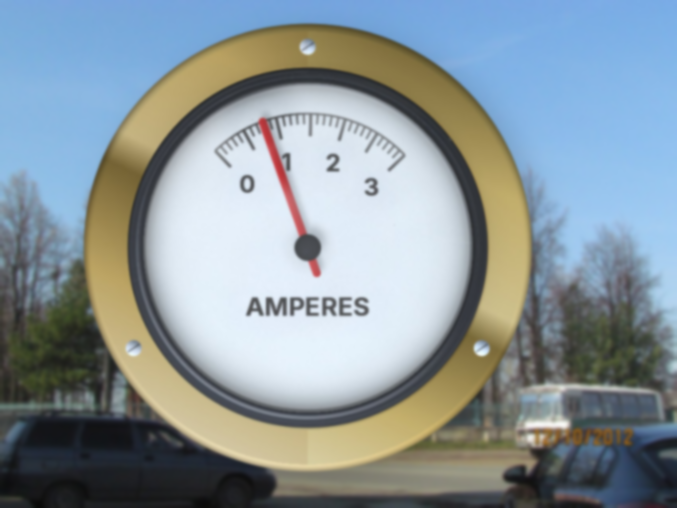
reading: 0.8,A
